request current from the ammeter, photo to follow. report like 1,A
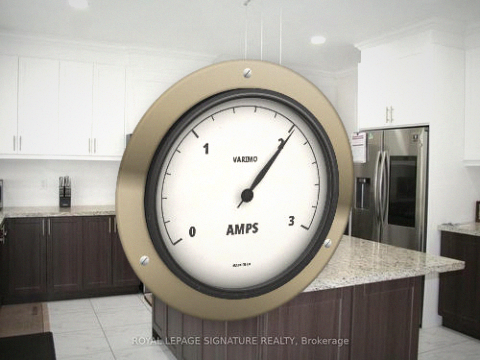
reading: 2,A
